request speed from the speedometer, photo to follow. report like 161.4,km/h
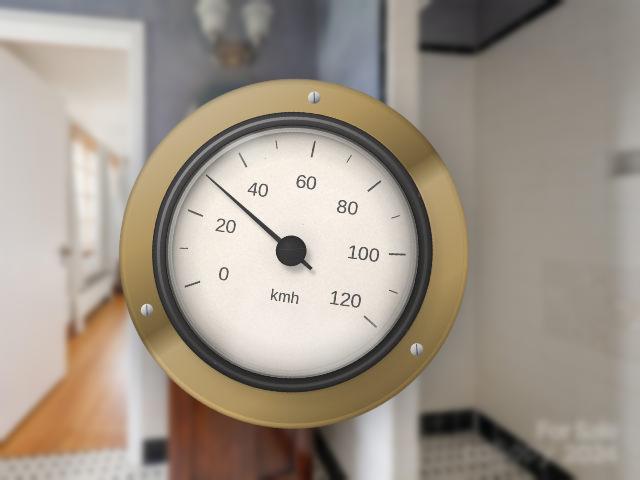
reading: 30,km/h
